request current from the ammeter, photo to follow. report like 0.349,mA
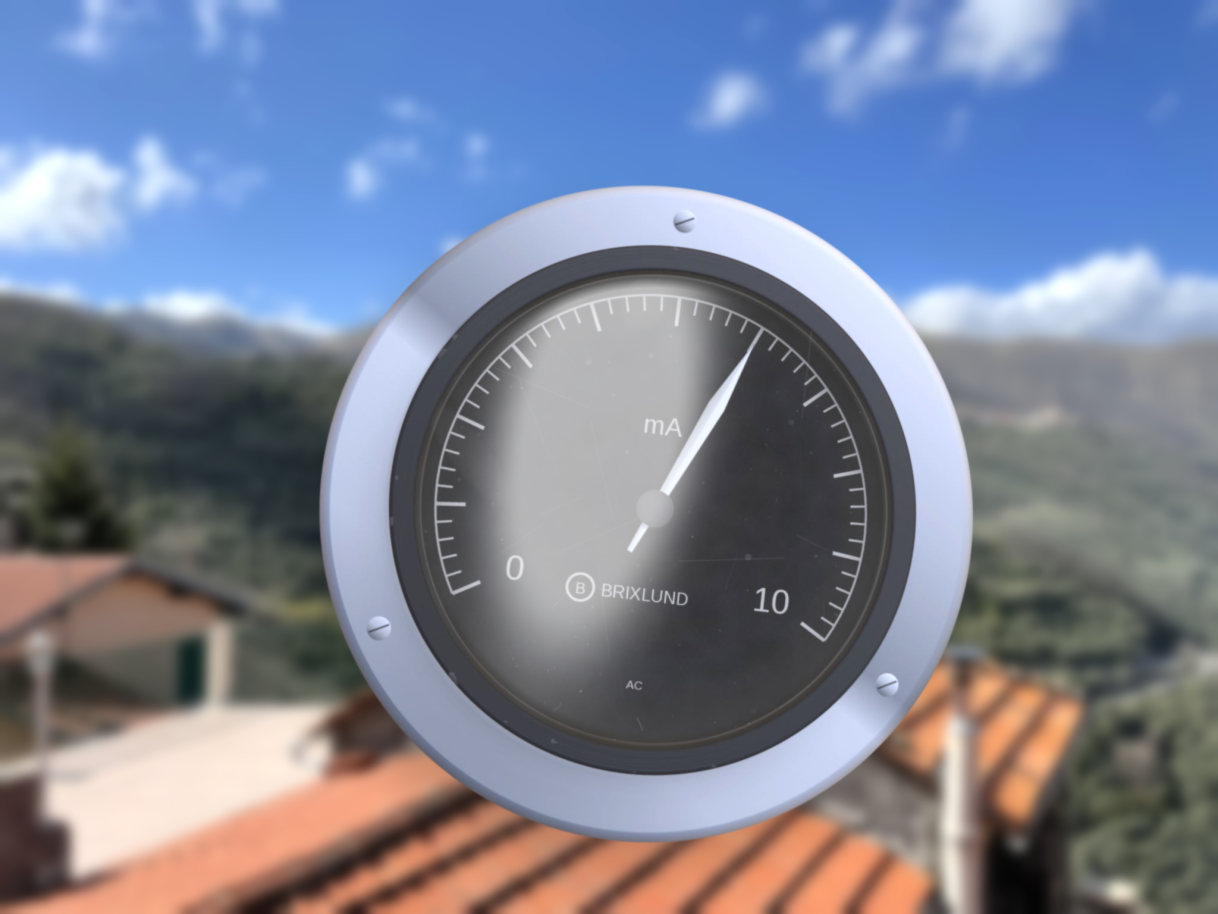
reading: 6,mA
